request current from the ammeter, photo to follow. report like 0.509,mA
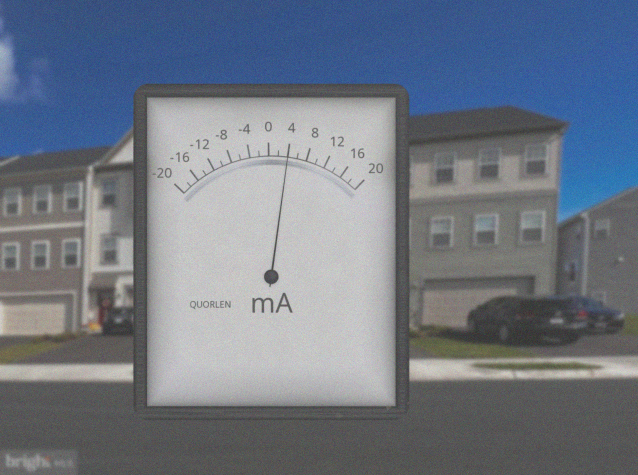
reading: 4,mA
